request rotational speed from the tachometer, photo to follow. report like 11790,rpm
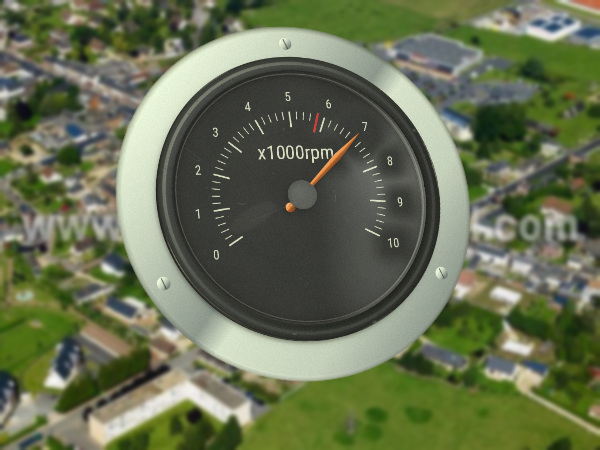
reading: 7000,rpm
